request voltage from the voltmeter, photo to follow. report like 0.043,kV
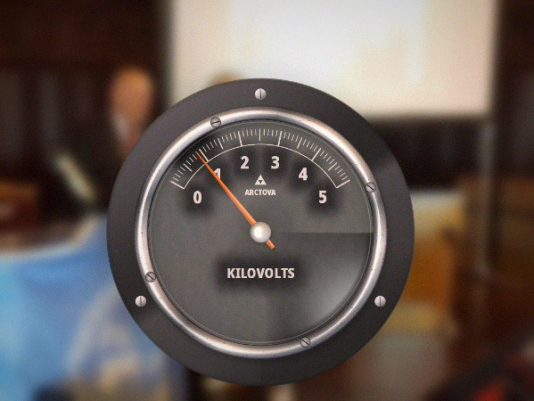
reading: 0.9,kV
